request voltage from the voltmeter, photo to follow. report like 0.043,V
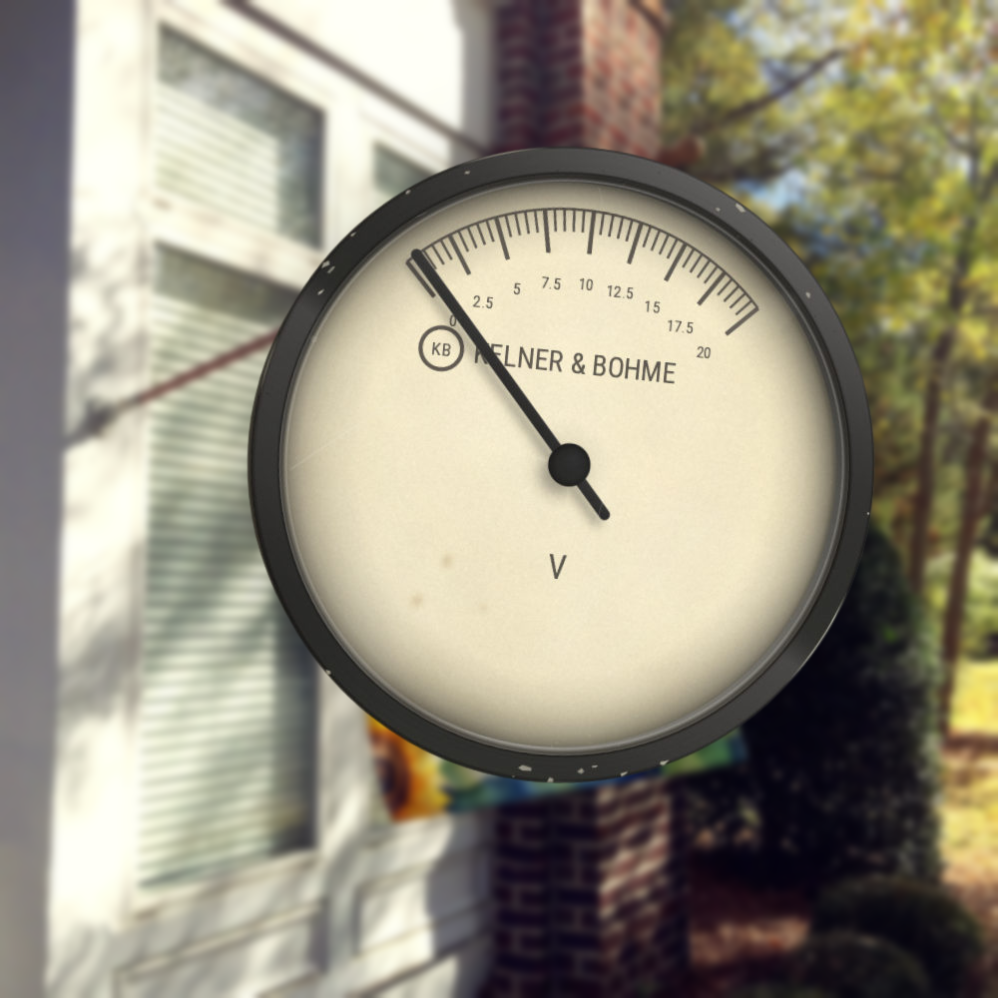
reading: 0.5,V
